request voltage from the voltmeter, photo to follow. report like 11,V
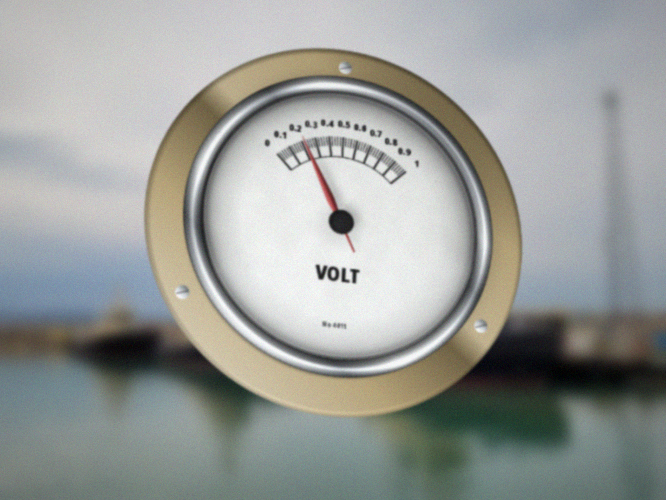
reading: 0.2,V
